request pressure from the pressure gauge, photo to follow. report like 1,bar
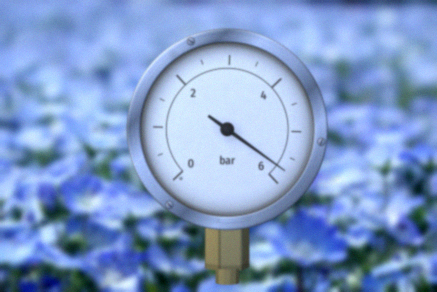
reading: 5.75,bar
